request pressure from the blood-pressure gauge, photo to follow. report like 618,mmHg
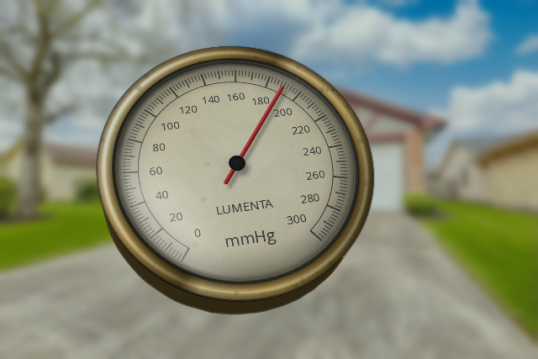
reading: 190,mmHg
